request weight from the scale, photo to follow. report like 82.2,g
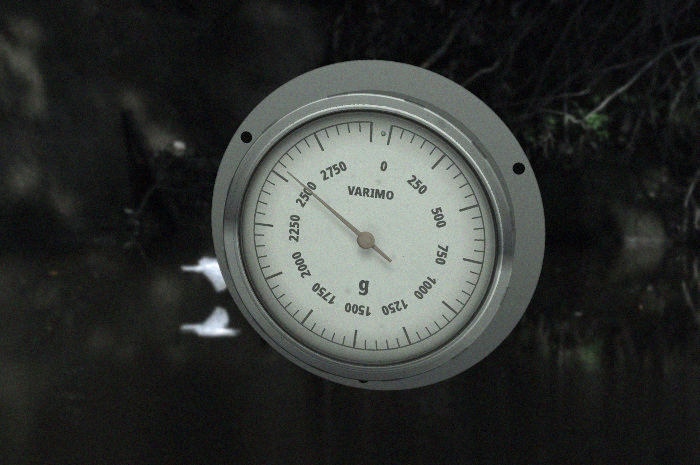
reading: 2550,g
